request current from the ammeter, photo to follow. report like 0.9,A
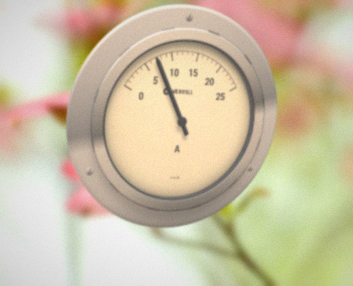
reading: 7,A
